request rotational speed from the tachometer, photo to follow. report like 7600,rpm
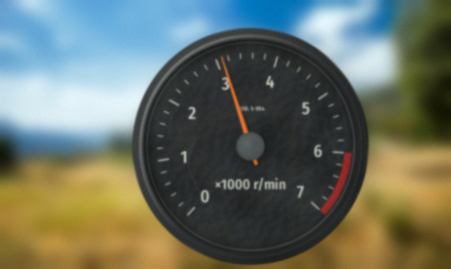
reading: 3100,rpm
